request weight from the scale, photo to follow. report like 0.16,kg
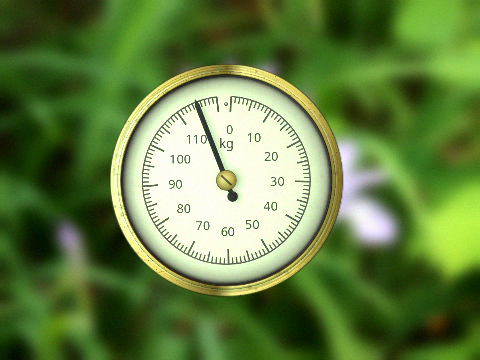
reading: 115,kg
